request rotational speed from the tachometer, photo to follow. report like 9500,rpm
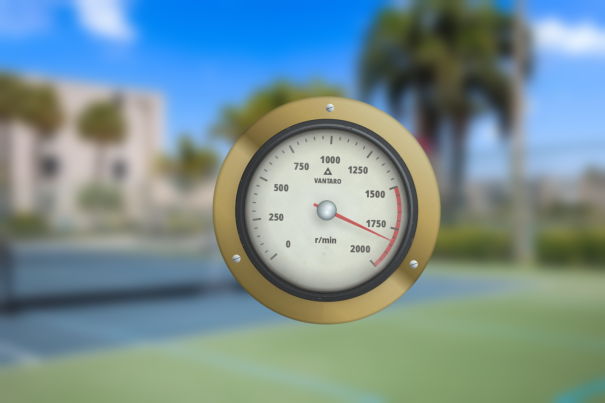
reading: 1825,rpm
